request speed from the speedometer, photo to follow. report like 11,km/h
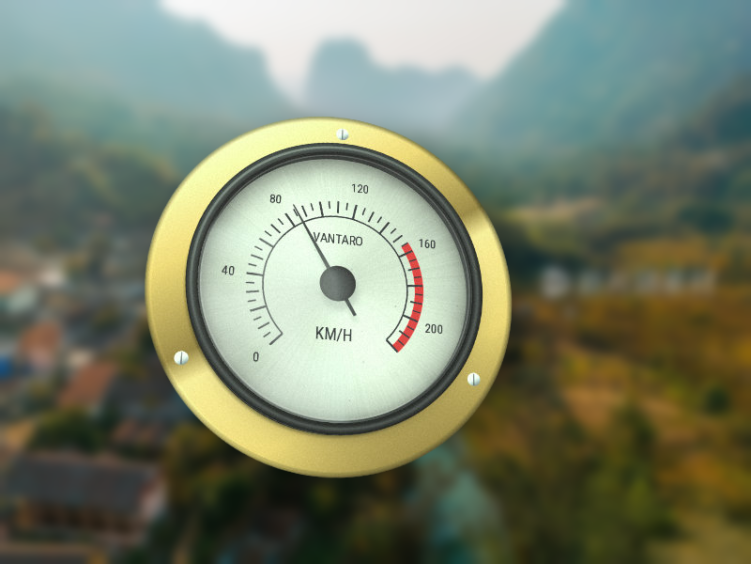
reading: 85,km/h
